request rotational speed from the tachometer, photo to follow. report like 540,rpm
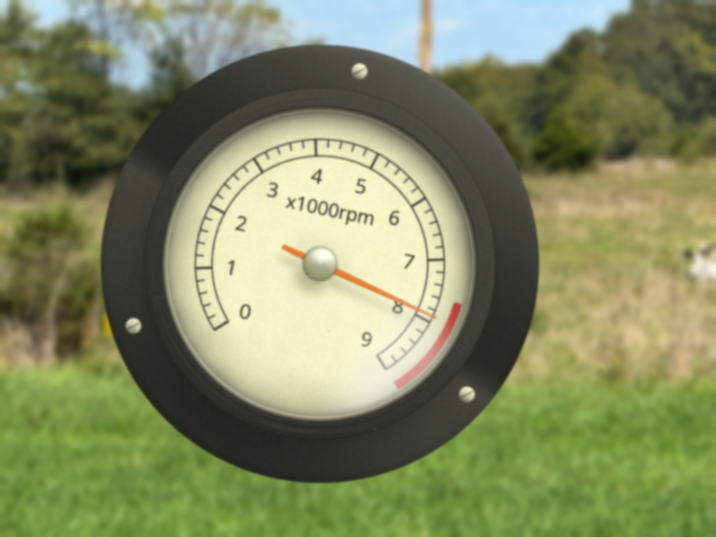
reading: 7900,rpm
